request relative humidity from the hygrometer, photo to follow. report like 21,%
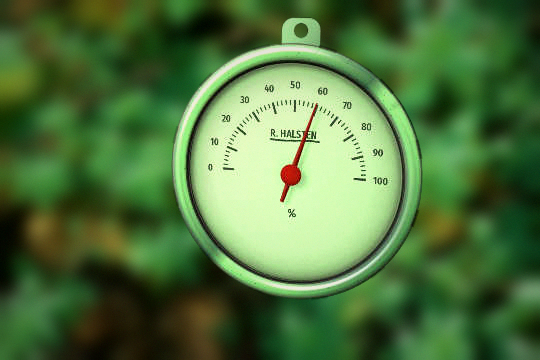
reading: 60,%
